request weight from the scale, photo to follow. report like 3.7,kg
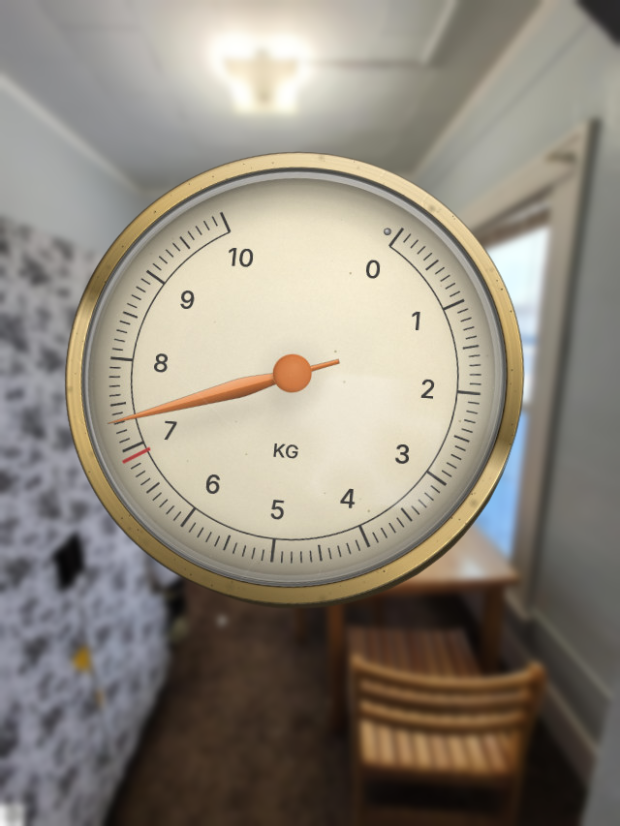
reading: 7.3,kg
